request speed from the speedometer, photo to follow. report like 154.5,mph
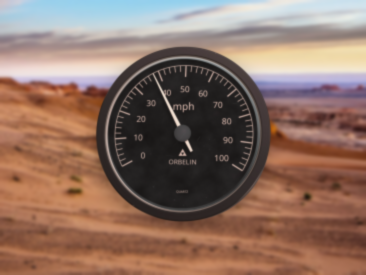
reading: 38,mph
